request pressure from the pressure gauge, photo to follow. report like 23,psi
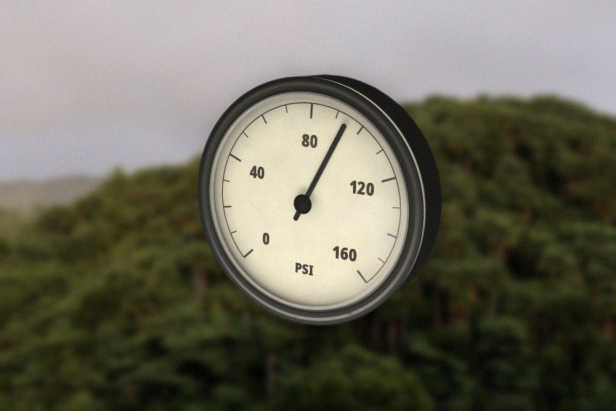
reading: 95,psi
